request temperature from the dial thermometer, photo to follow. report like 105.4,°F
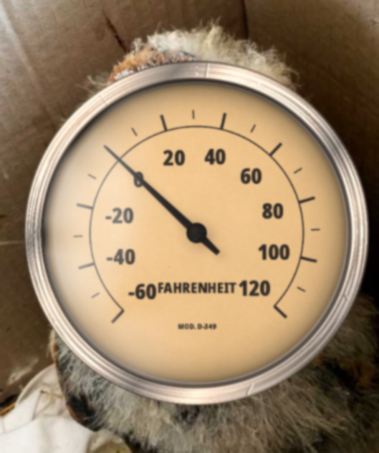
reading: 0,°F
